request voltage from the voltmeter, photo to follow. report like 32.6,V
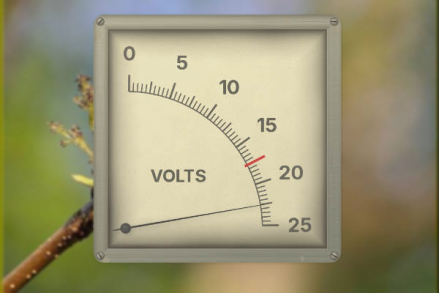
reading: 22.5,V
